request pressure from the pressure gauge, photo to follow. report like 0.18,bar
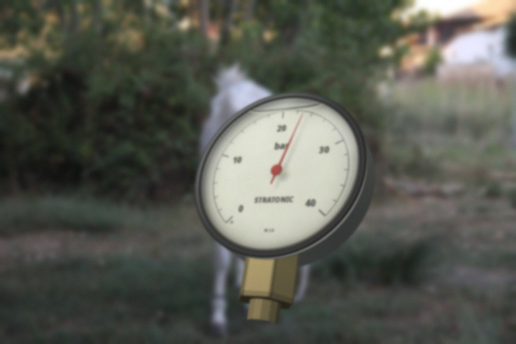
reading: 23,bar
